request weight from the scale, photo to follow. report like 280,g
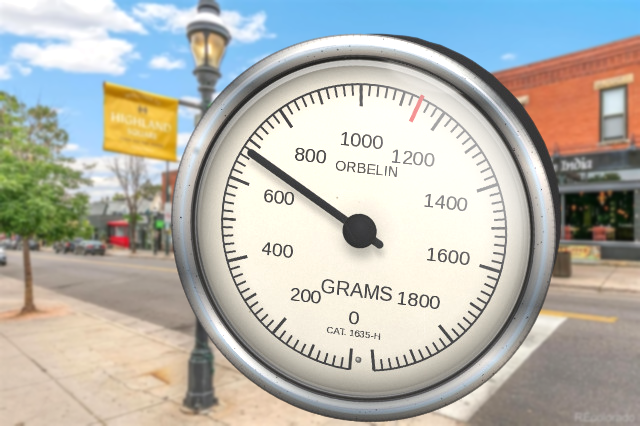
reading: 680,g
